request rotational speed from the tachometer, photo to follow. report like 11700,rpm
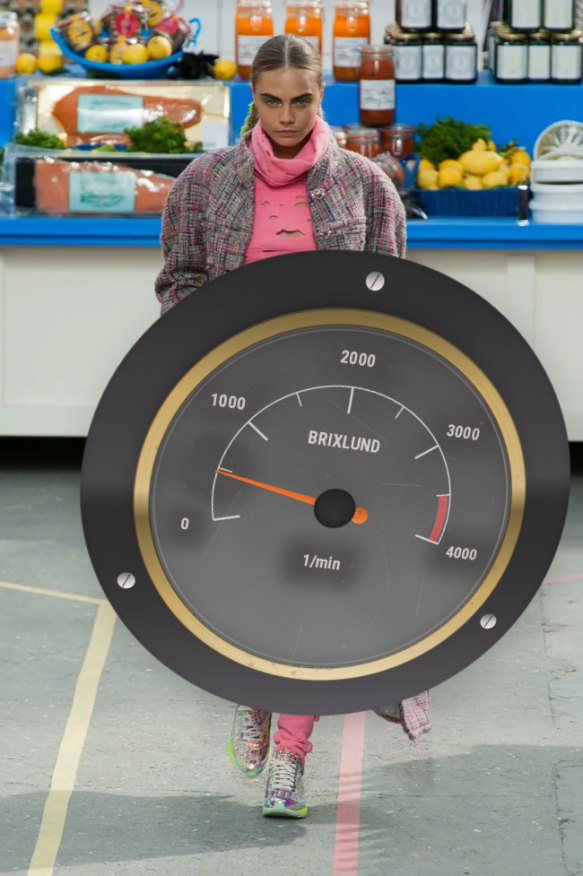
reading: 500,rpm
